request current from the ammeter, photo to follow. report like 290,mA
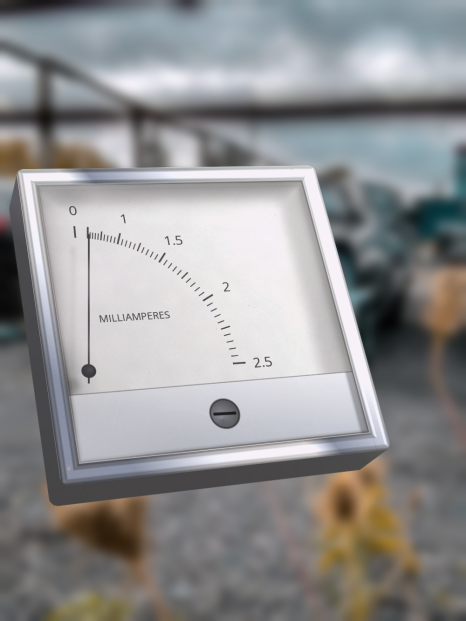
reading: 0.5,mA
